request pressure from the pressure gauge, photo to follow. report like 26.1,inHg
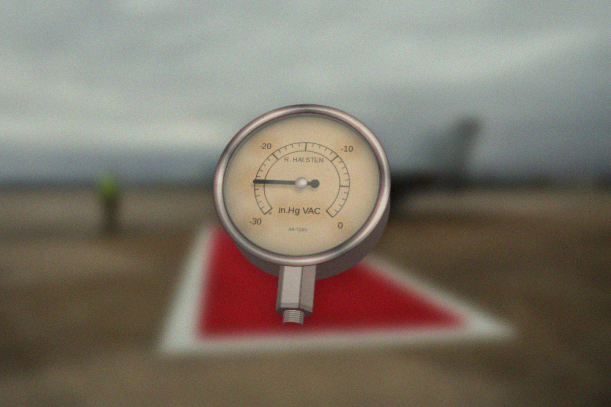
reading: -25,inHg
